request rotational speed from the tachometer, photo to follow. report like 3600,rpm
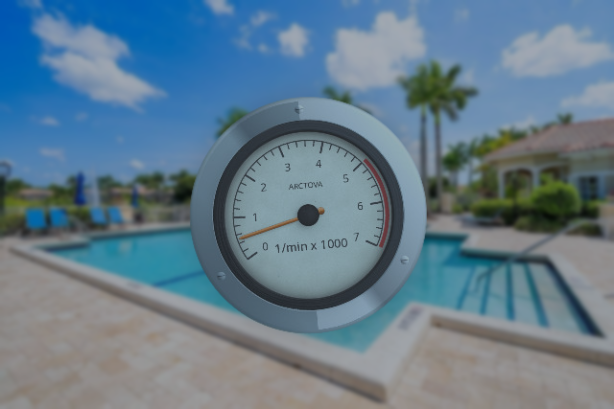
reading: 500,rpm
